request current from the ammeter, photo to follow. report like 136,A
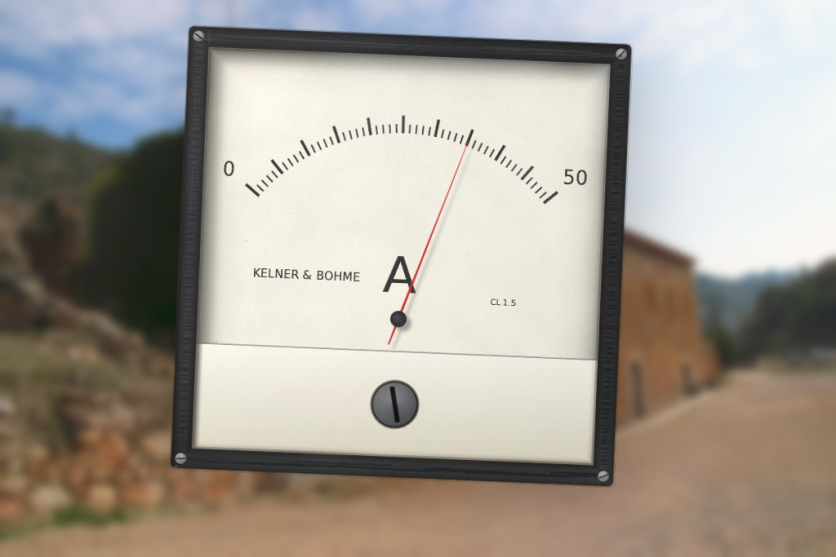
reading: 35,A
